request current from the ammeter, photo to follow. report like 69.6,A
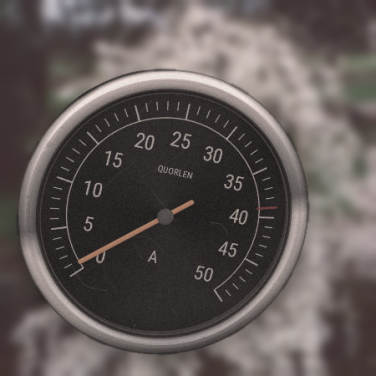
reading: 1,A
